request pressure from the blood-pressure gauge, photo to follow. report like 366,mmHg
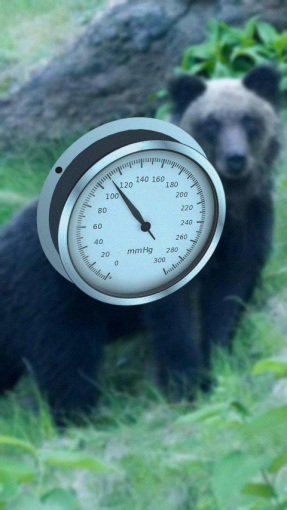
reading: 110,mmHg
